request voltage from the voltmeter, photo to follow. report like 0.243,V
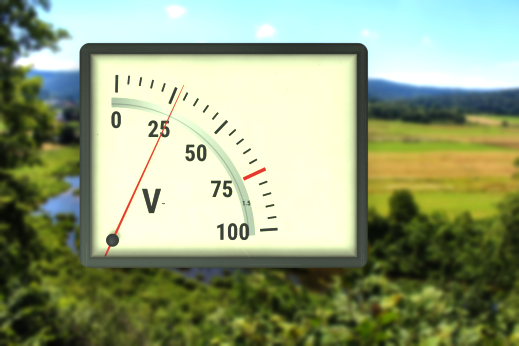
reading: 27.5,V
